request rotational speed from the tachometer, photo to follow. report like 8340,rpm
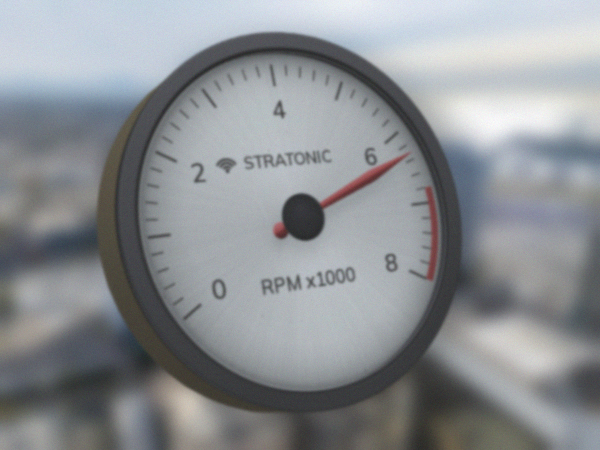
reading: 6300,rpm
